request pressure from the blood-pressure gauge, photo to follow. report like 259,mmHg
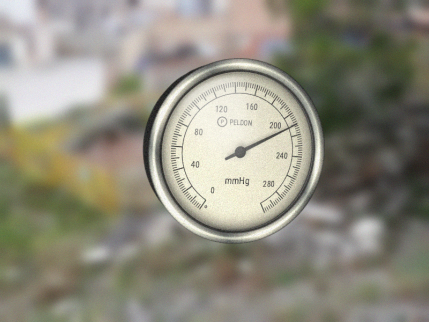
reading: 210,mmHg
